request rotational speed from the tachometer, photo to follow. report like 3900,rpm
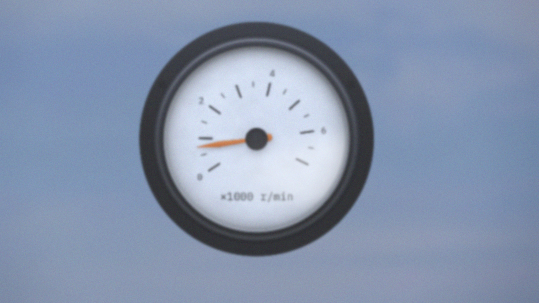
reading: 750,rpm
